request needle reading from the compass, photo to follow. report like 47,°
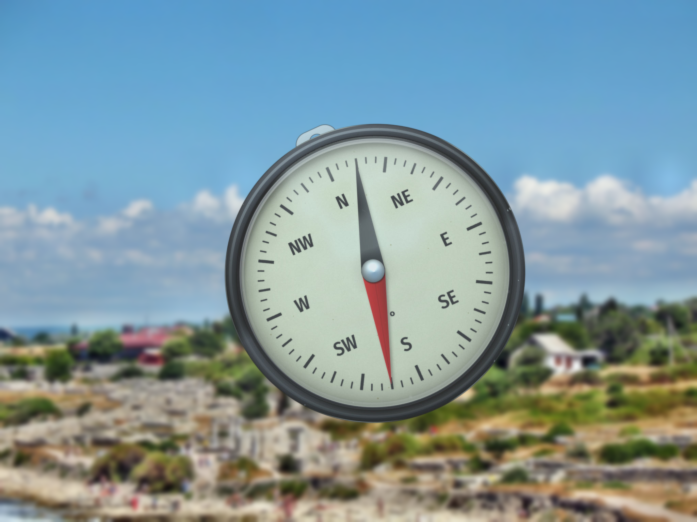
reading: 195,°
